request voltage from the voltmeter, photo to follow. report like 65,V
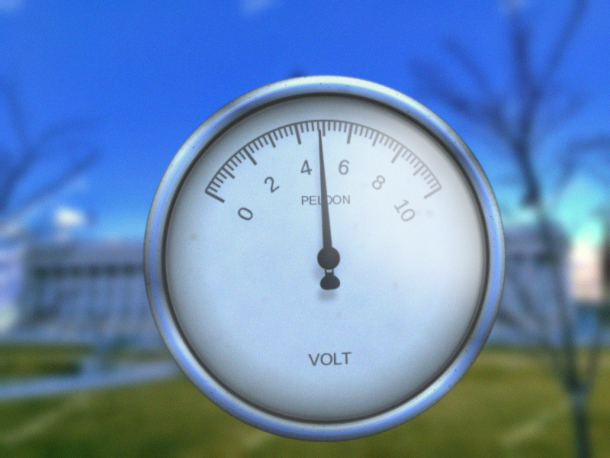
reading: 4.8,V
